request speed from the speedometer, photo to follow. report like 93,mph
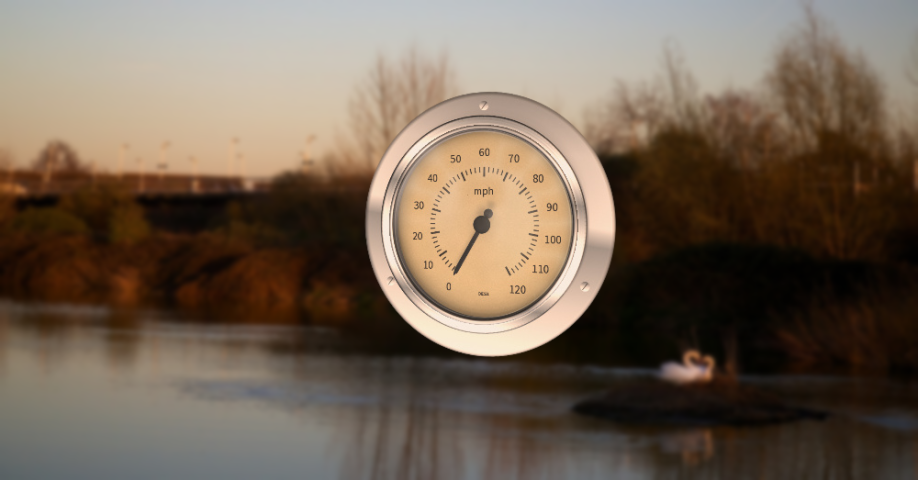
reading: 0,mph
